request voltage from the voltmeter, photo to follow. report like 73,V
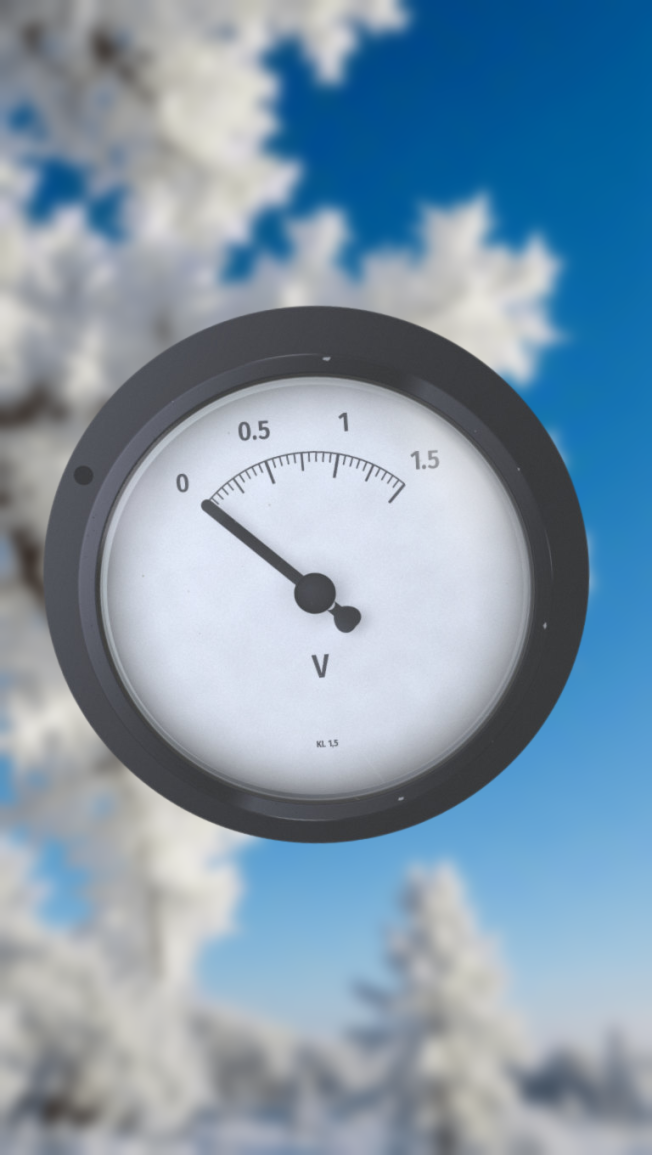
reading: 0,V
